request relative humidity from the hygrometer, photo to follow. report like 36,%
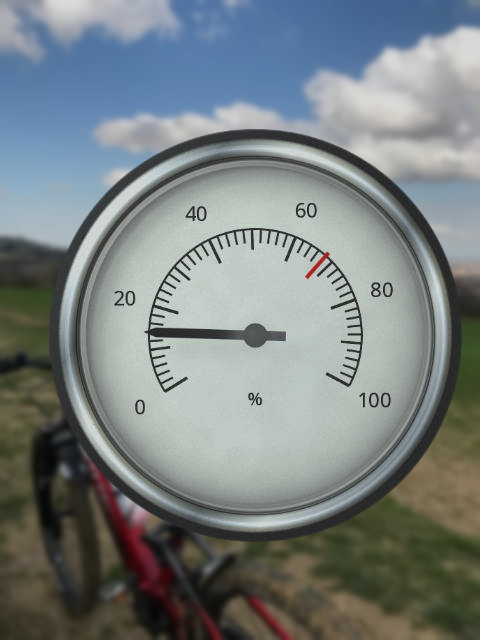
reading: 14,%
